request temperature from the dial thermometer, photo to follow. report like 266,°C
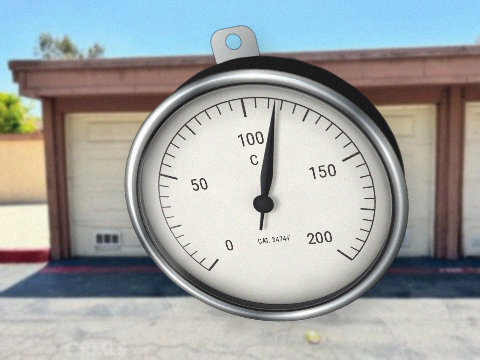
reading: 112.5,°C
